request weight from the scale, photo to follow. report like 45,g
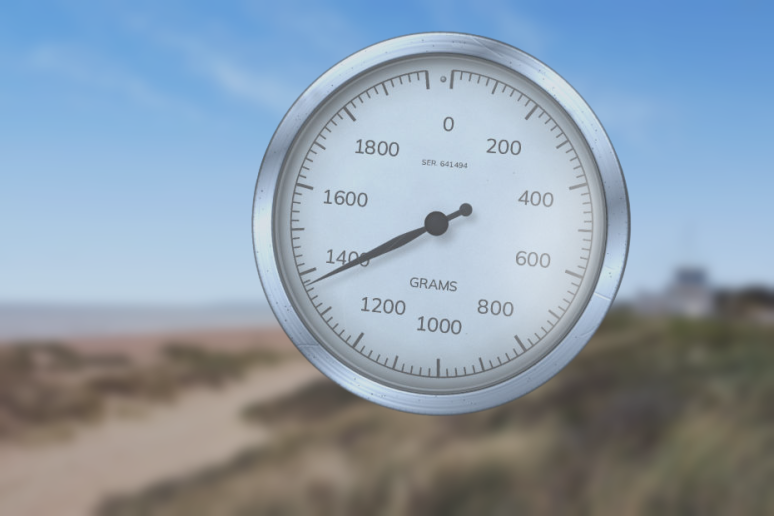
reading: 1370,g
